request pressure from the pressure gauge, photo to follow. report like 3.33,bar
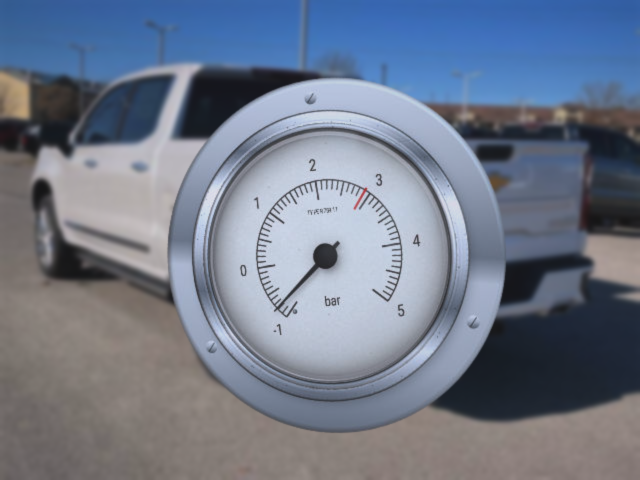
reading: -0.8,bar
